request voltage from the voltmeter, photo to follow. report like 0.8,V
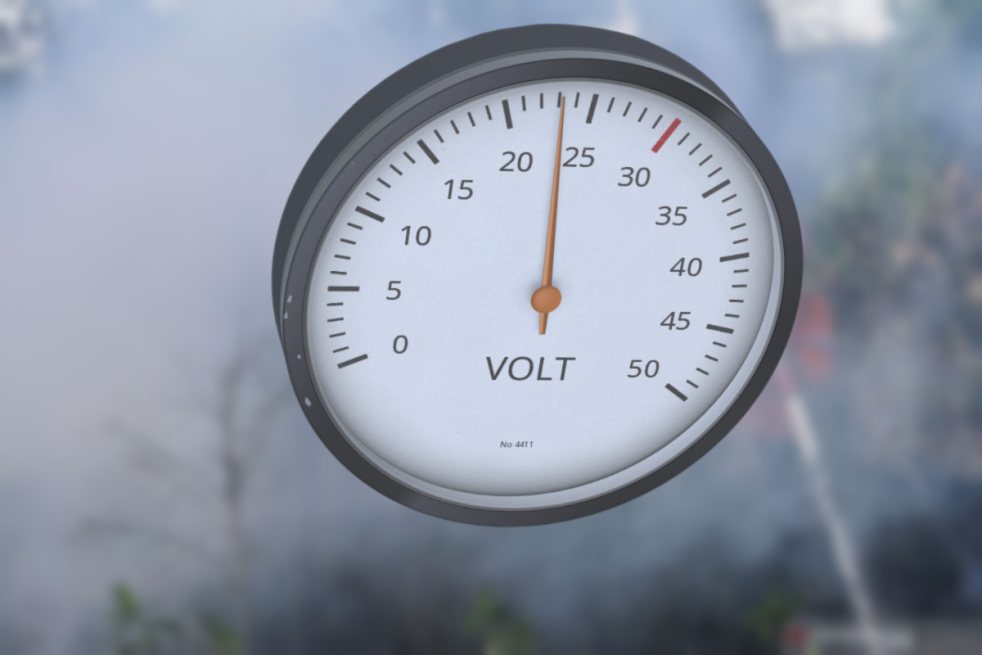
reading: 23,V
